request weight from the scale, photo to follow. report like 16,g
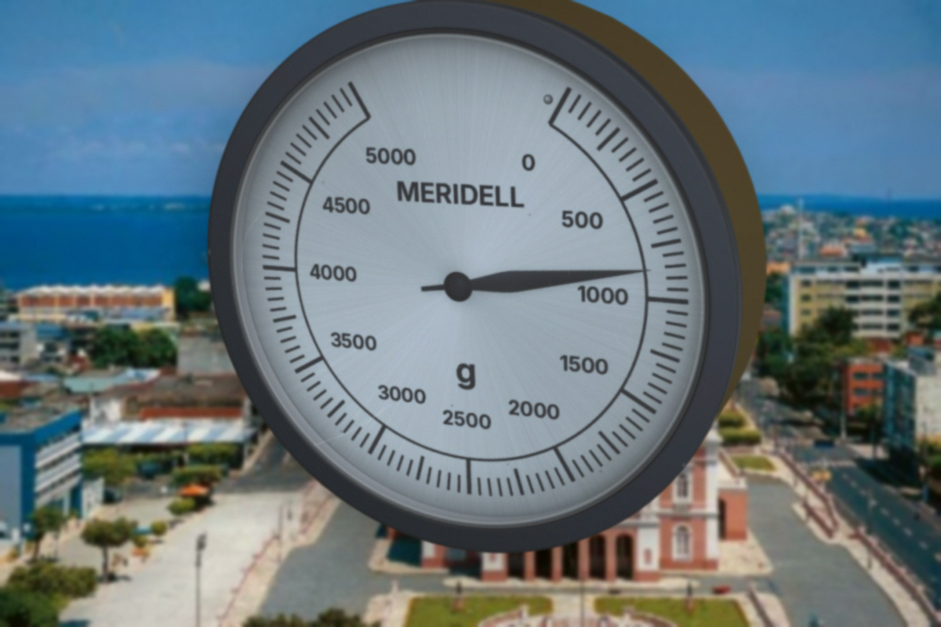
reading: 850,g
